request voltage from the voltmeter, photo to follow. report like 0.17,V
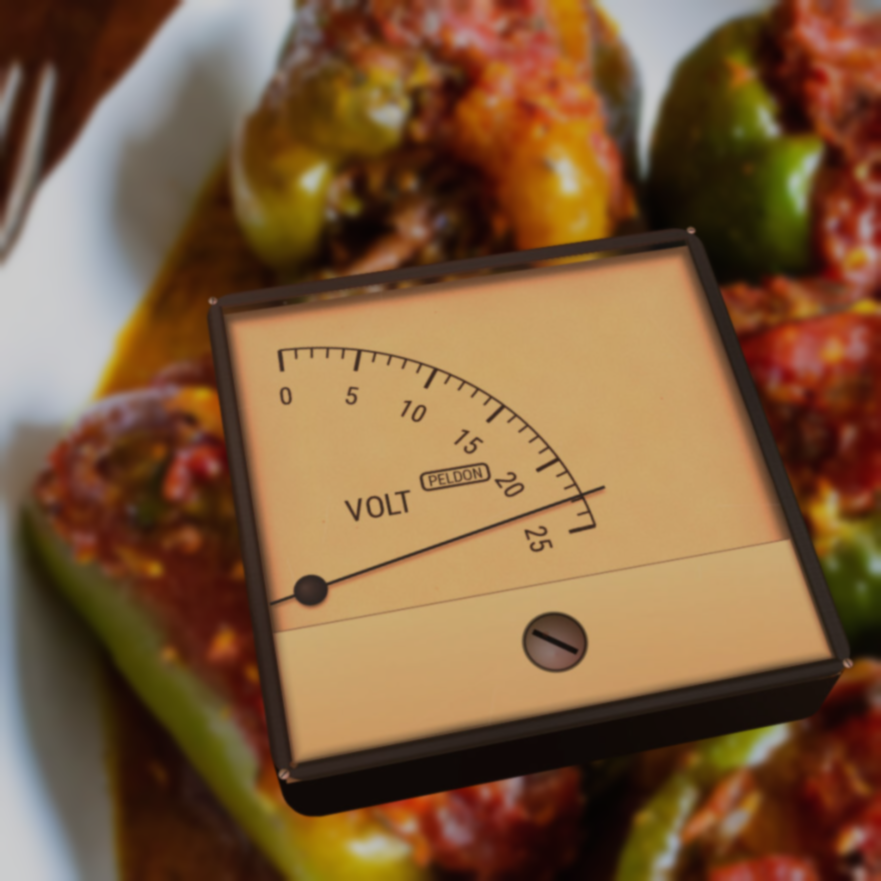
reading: 23,V
